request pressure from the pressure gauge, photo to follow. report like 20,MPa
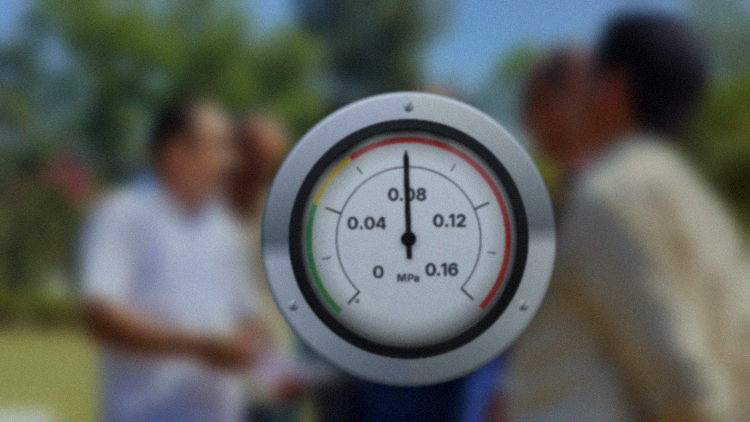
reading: 0.08,MPa
